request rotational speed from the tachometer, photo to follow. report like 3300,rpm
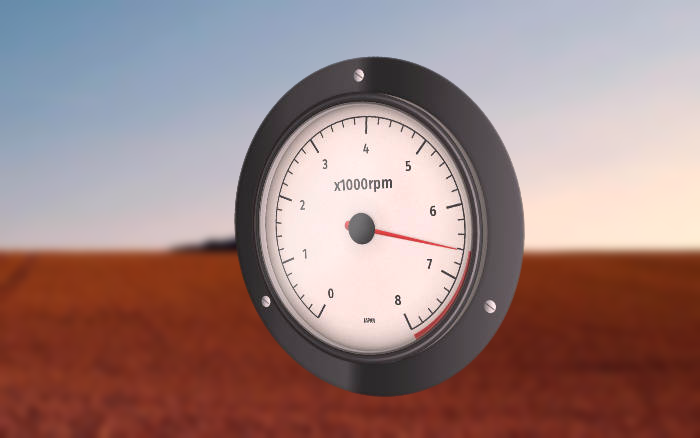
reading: 6600,rpm
